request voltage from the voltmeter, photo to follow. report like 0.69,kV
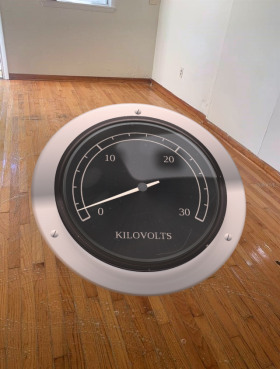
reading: 1,kV
